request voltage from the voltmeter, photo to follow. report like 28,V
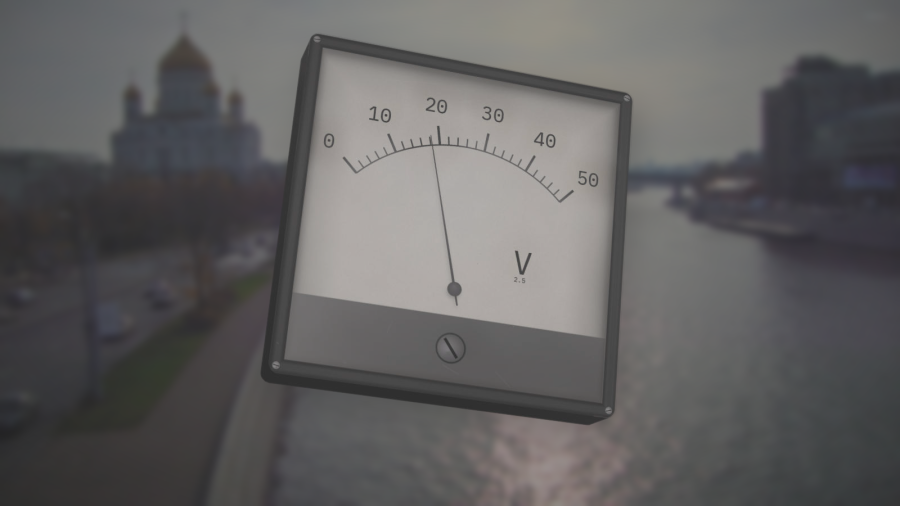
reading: 18,V
